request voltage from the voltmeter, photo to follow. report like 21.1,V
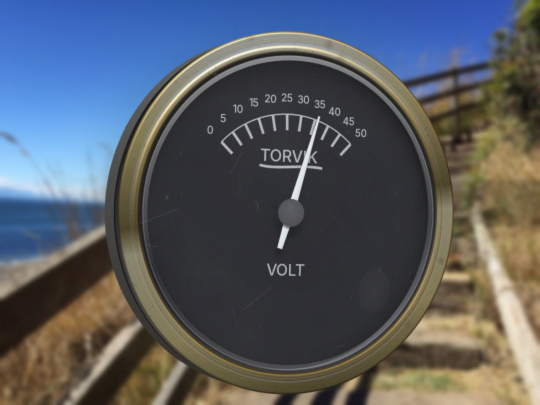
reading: 35,V
